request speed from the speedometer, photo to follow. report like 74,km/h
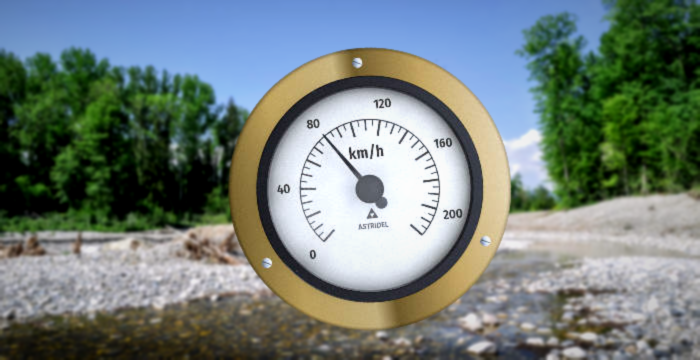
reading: 80,km/h
